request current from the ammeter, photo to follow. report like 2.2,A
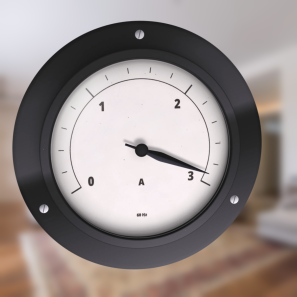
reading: 2.9,A
